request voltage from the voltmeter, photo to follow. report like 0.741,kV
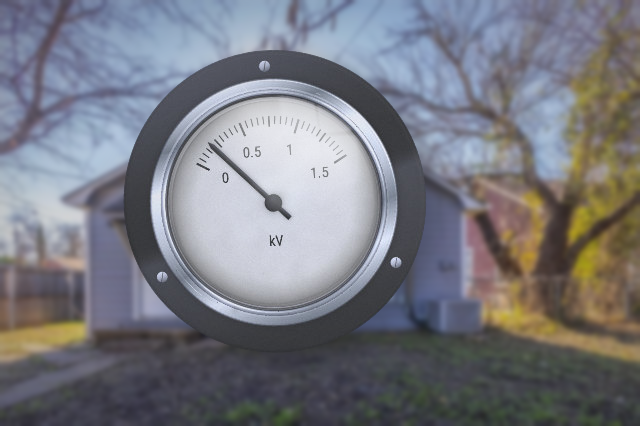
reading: 0.2,kV
